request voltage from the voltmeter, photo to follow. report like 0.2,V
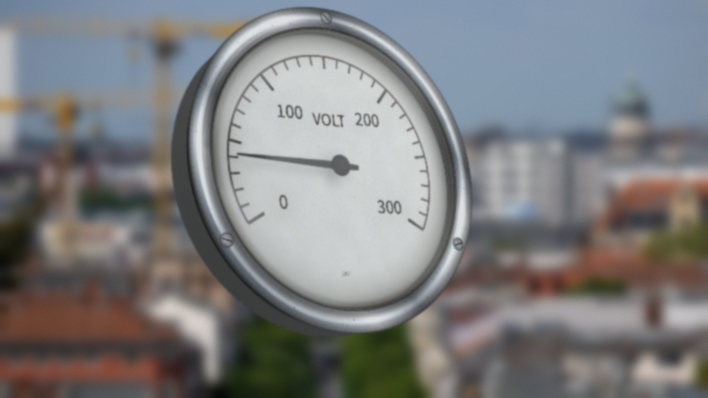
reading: 40,V
